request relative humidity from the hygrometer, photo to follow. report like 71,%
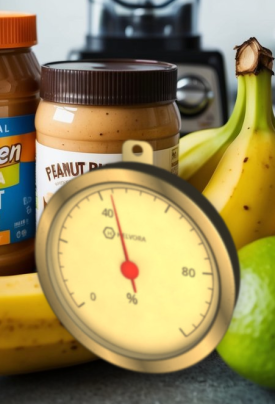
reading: 44,%
